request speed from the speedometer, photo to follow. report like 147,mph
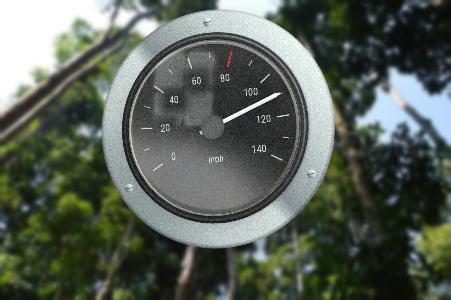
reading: 110,mph
